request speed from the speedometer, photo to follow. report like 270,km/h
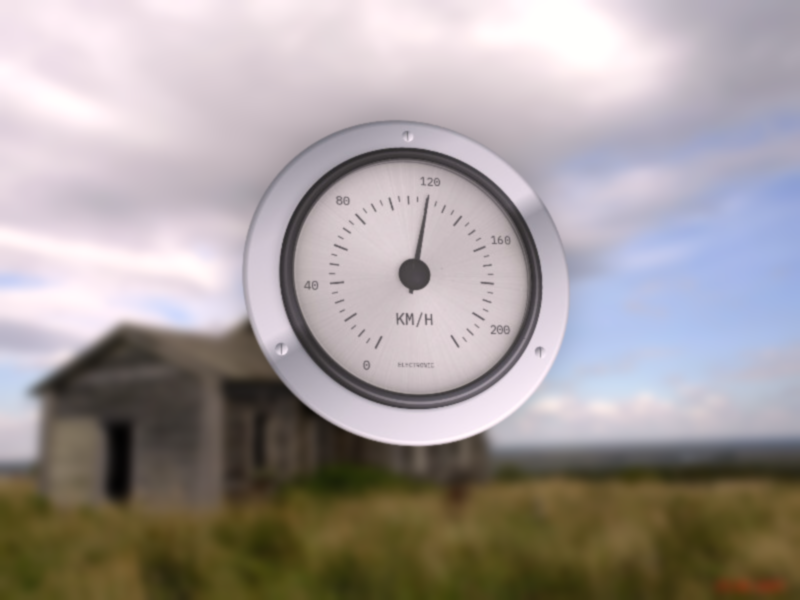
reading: 120,km/h
